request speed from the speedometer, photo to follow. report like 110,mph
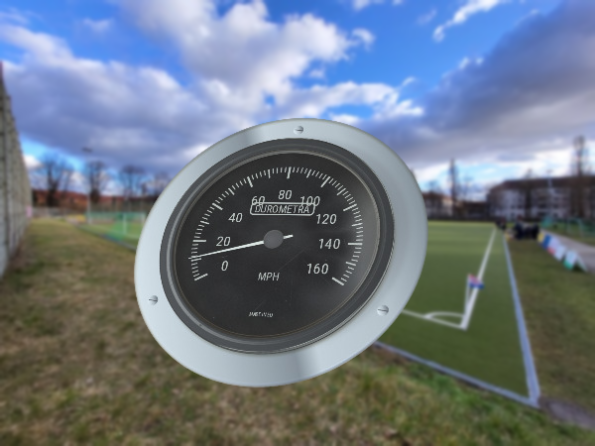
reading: 10,mph
